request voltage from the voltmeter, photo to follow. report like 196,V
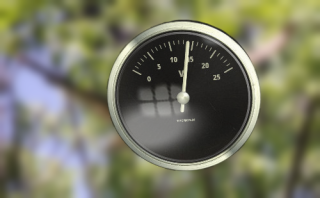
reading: 14,V
